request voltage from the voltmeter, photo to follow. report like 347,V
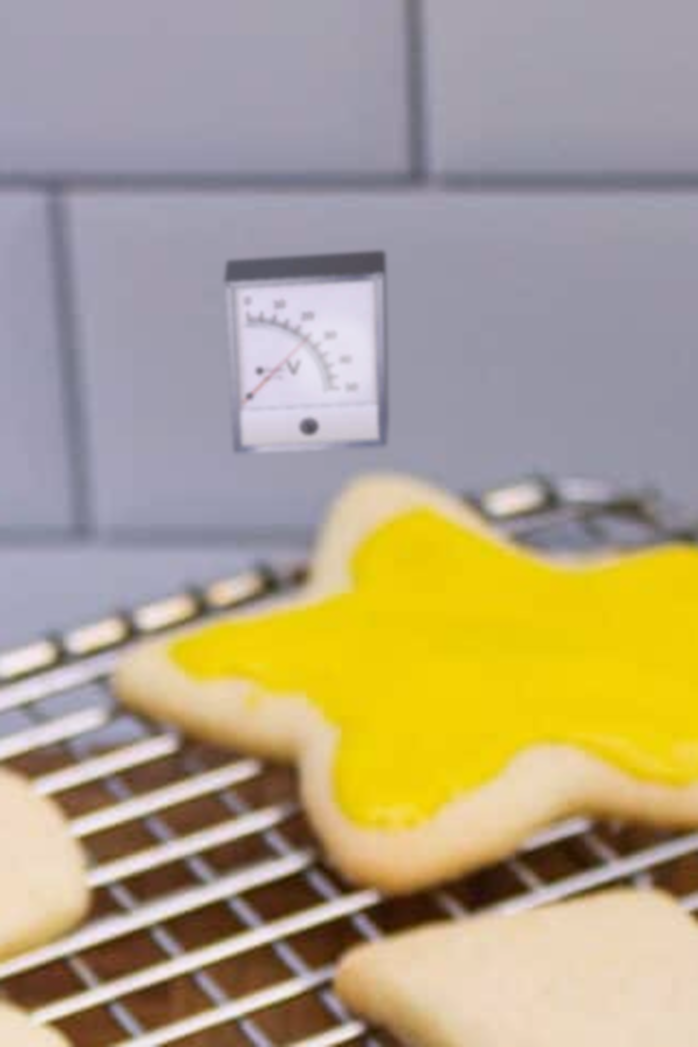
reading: 25,V
